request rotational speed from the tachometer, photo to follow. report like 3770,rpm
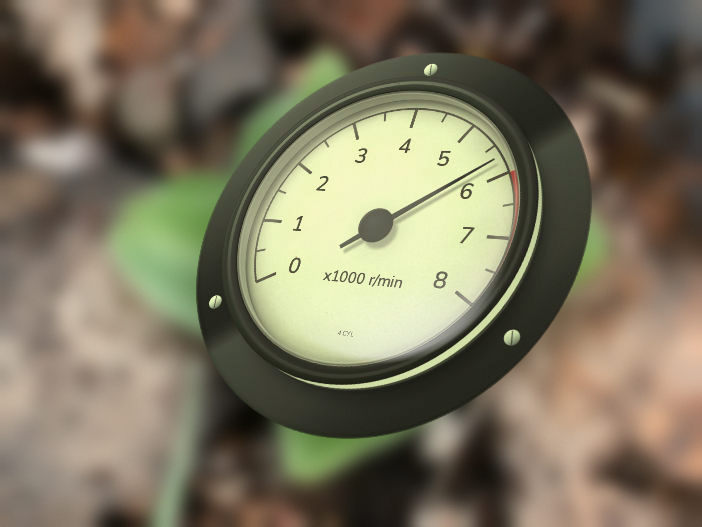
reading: 5750,rpm
